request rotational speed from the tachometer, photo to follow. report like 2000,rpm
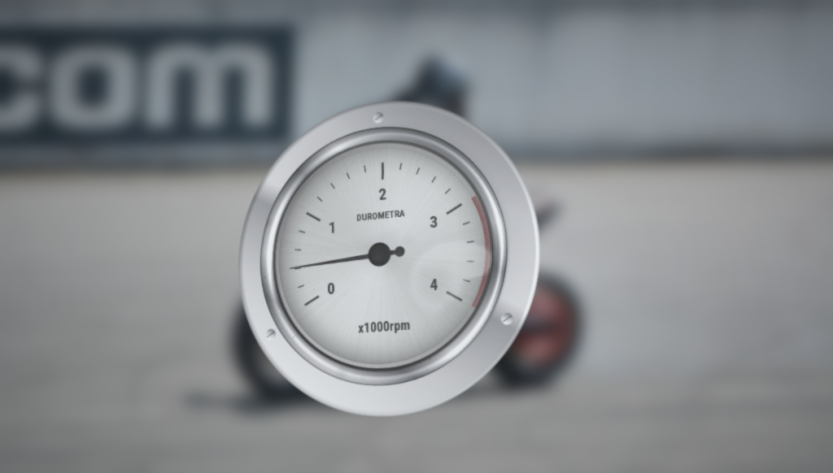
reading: 400,rpm
